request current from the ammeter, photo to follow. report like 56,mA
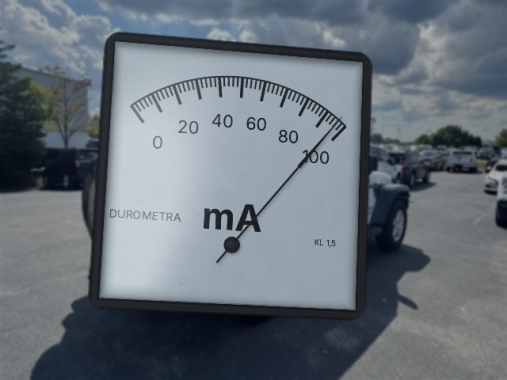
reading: 96,mA
